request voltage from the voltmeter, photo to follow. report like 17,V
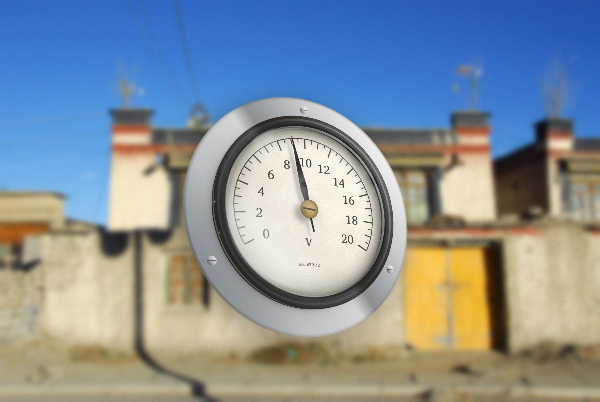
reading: 9,V
